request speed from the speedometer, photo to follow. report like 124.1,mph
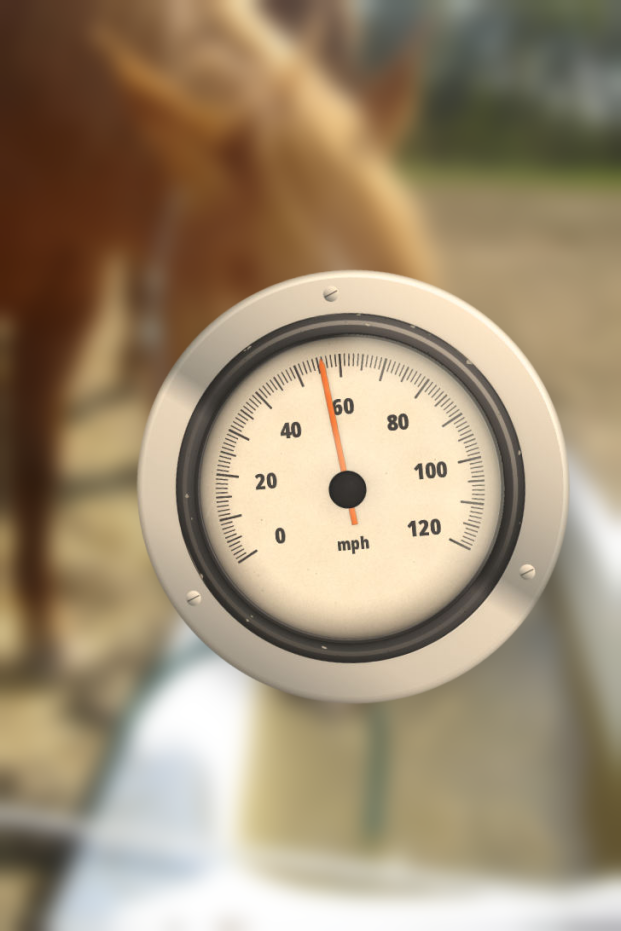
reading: 56,mph
